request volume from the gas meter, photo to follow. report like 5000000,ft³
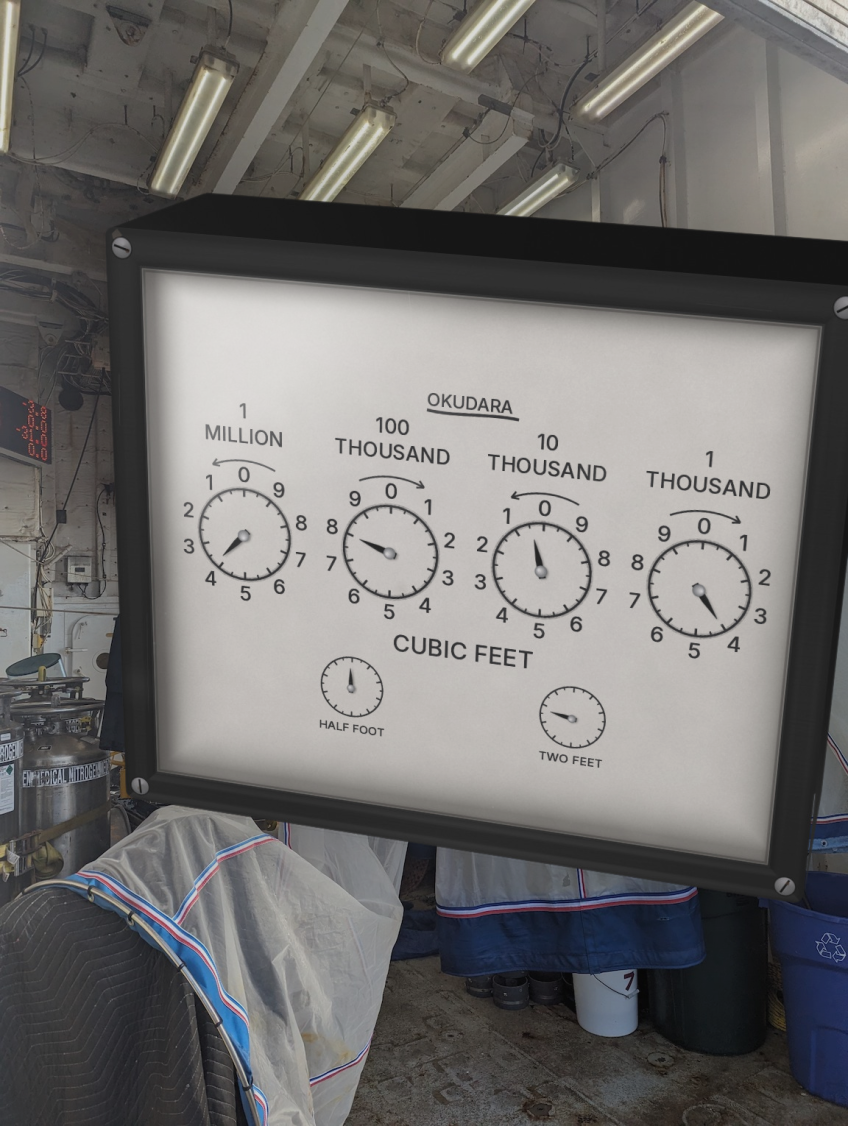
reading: 380400,ft³
